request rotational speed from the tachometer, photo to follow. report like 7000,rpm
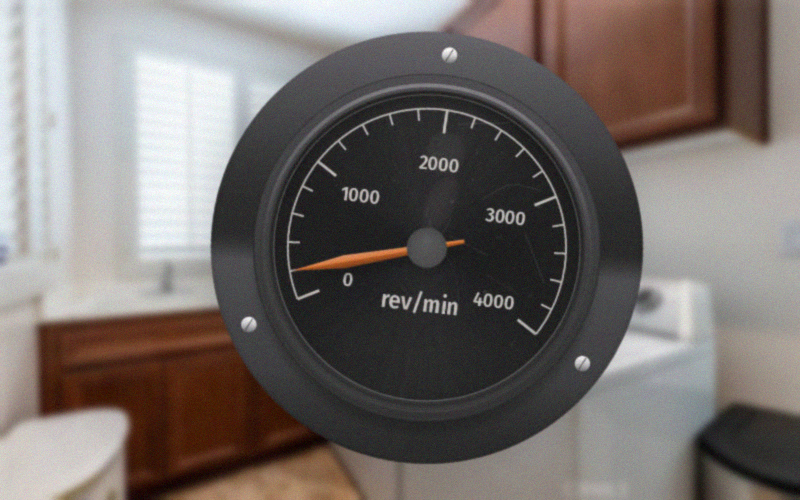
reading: 200,rpm
